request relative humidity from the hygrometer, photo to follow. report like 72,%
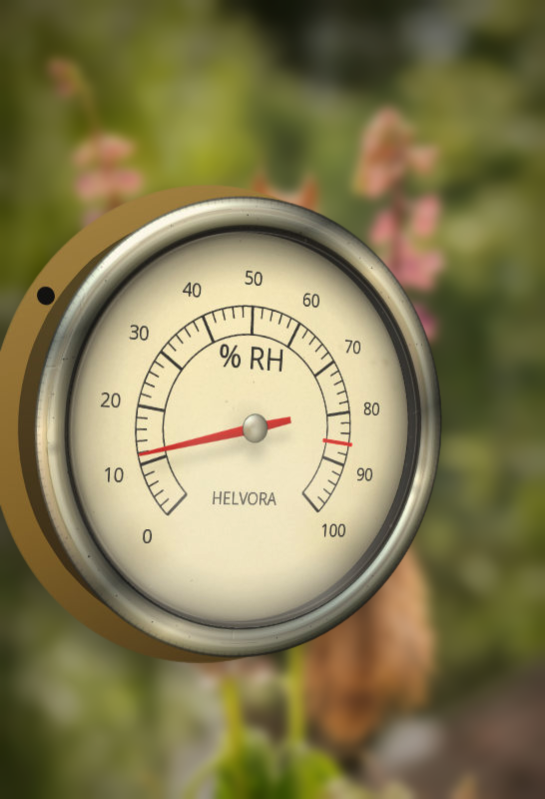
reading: 12,%
